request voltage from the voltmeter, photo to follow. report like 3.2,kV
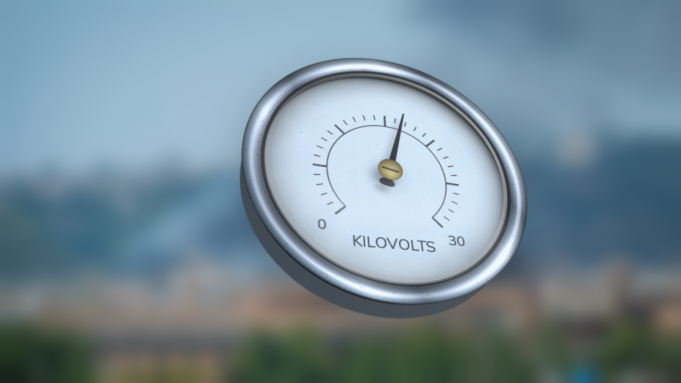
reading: 16.5,kV
